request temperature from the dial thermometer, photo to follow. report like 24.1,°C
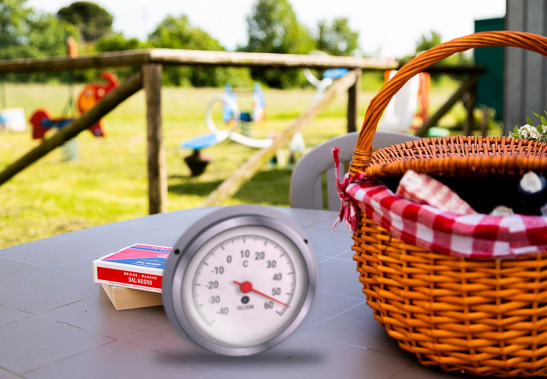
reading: 55,°C
